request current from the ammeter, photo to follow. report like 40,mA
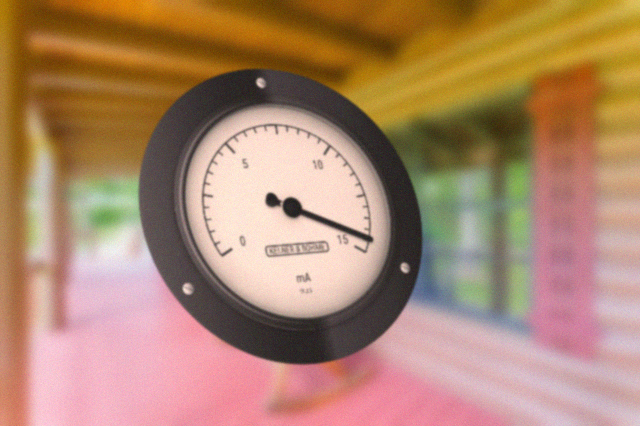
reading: 14.5,mA
